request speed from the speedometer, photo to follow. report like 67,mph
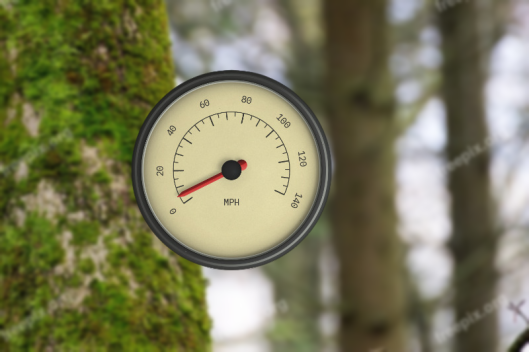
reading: 5,mph
